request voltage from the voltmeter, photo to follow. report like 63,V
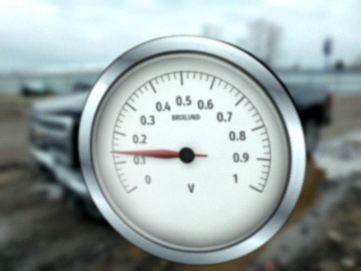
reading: 0.14,V
